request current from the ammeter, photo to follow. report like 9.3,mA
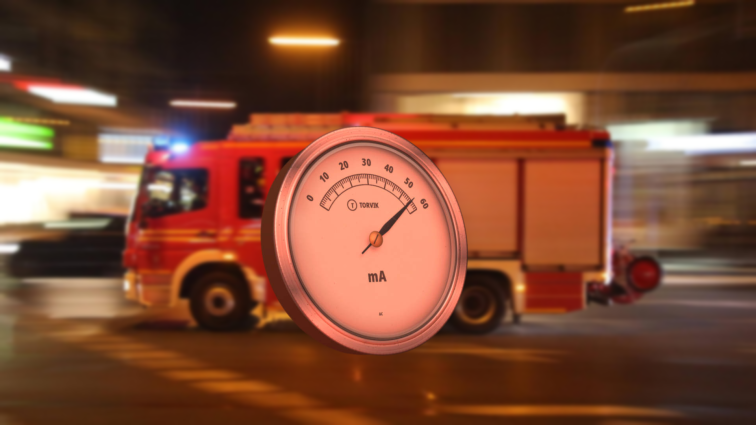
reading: 55,mA
